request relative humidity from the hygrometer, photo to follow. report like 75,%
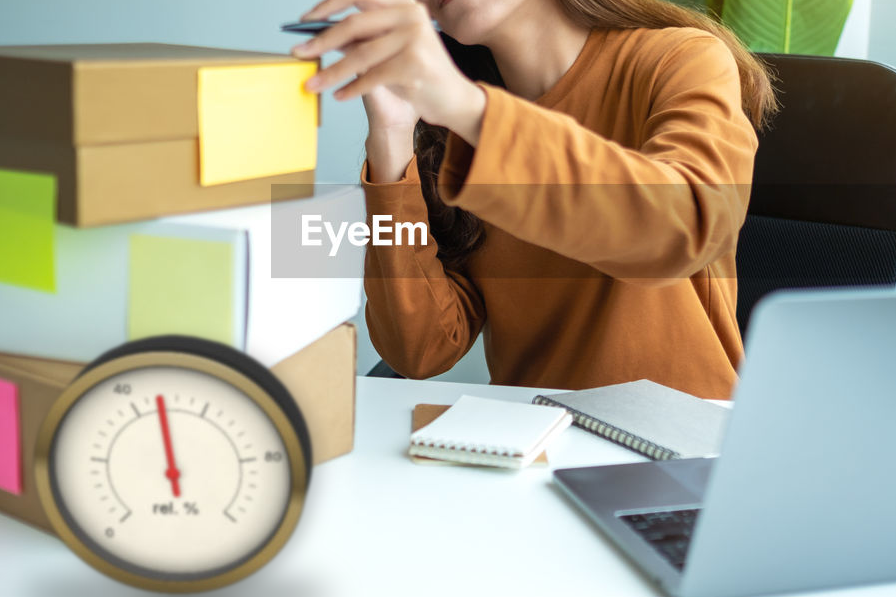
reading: 48,%
